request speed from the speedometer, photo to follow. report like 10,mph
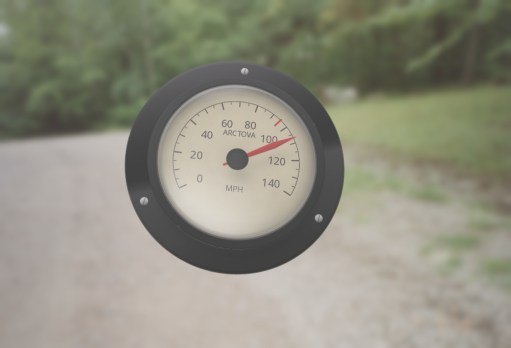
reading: 107.5,mph
